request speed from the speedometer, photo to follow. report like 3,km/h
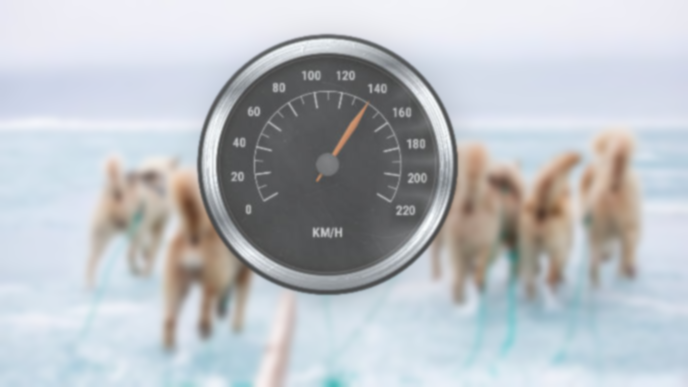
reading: 140,km/h
